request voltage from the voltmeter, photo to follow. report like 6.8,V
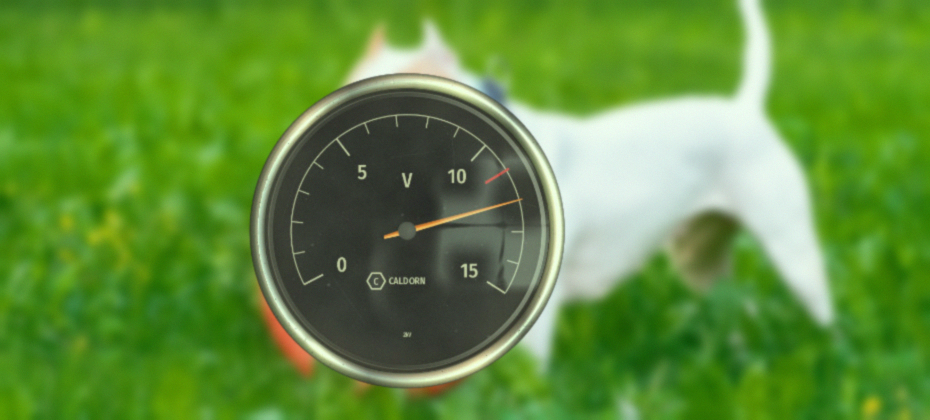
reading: 12,V
